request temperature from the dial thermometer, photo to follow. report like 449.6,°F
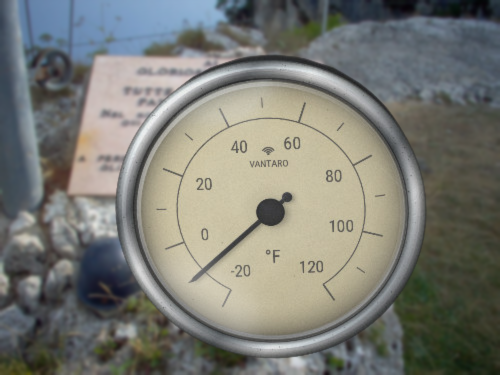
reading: -10,°F
